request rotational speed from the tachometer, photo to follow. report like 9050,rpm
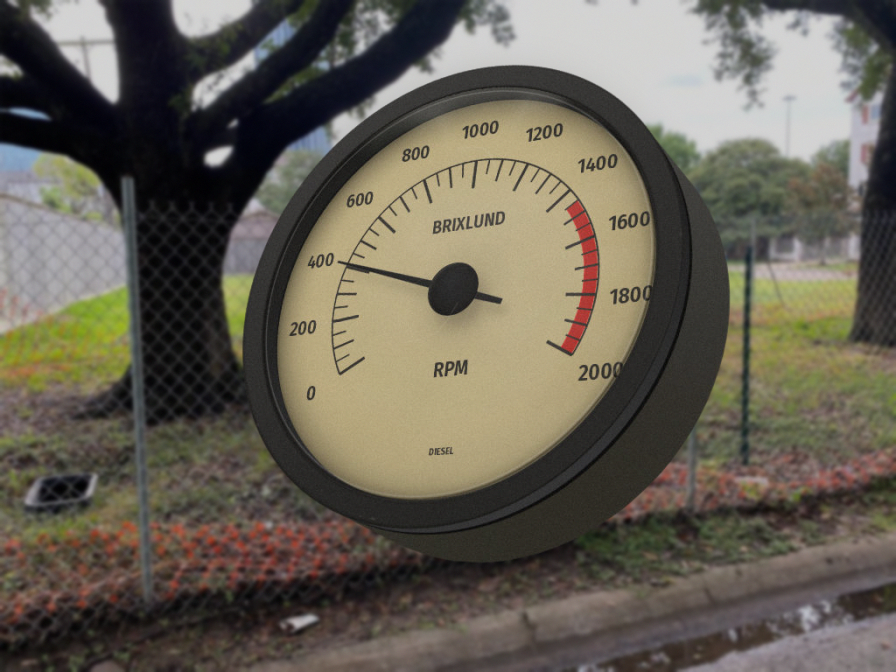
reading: 400,rpm
